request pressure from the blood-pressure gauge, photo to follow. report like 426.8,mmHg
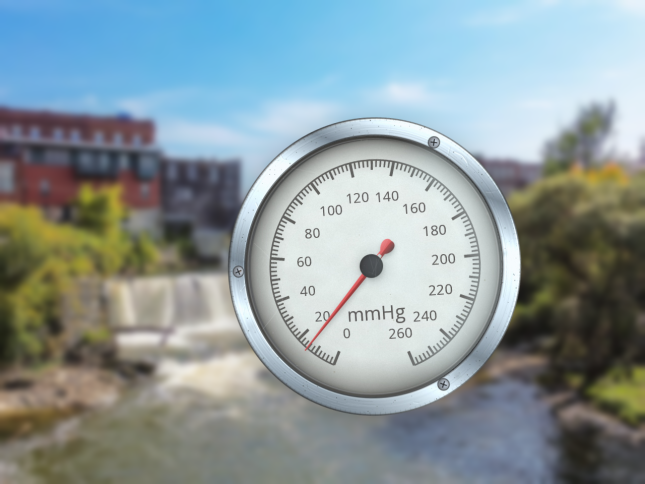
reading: 14,mmHg
